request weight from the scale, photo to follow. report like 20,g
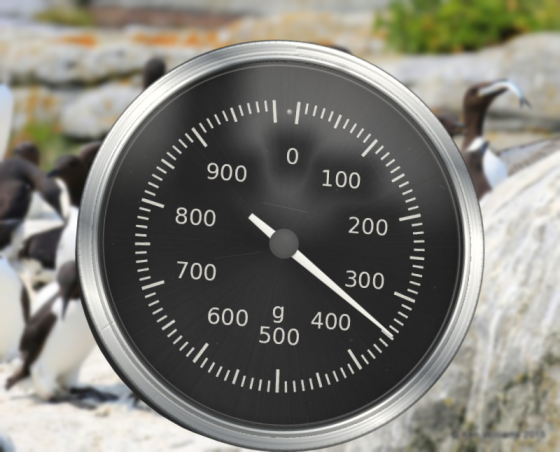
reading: 350,g
